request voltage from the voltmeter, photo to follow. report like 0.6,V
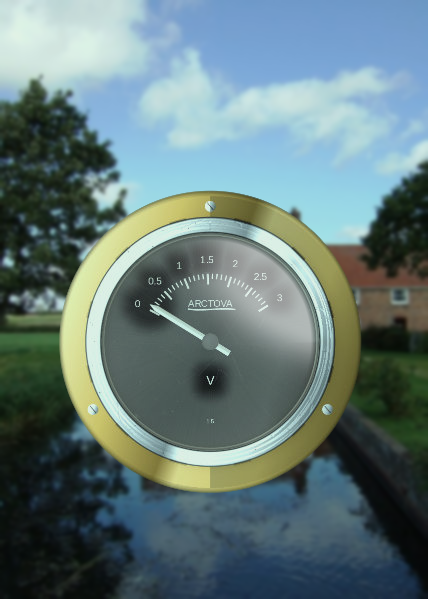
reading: 0.1,V
